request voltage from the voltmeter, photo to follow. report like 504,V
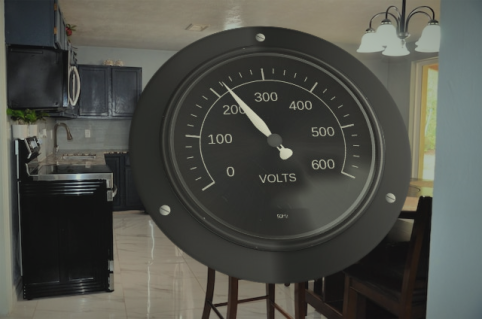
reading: 220,V
